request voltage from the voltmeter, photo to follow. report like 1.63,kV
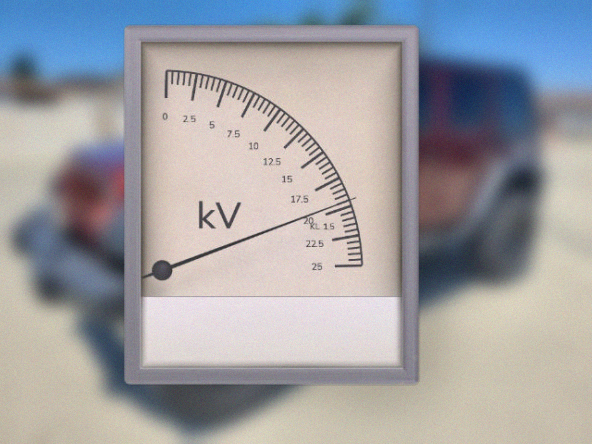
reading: 19.5,kV
